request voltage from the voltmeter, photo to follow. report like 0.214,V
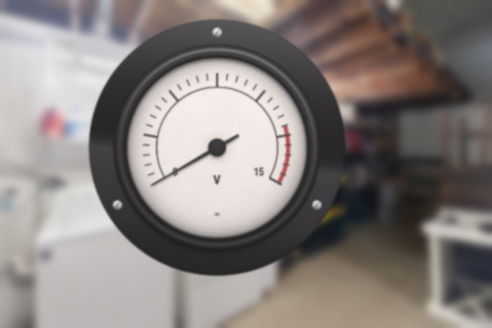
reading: 0,V
